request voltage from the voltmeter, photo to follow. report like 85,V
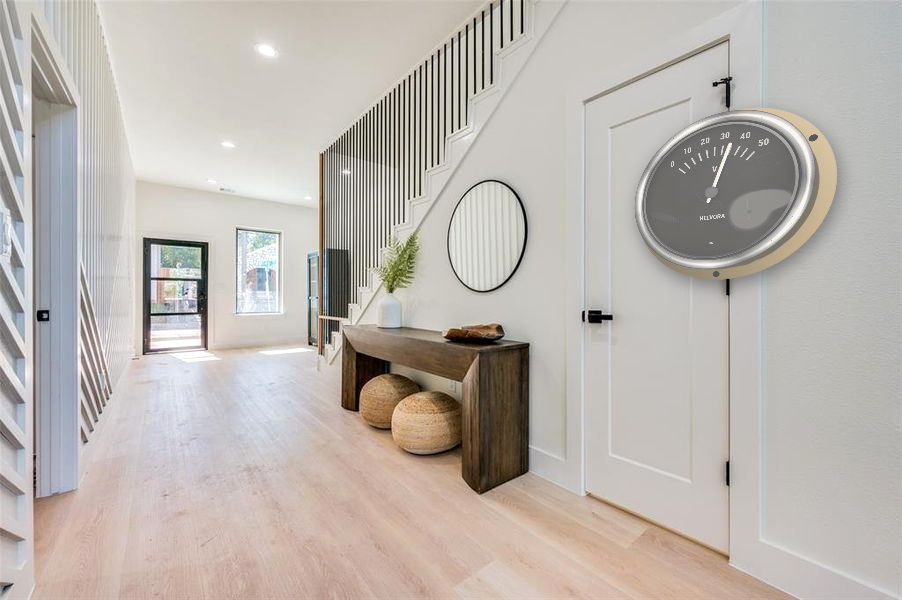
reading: 35,V
